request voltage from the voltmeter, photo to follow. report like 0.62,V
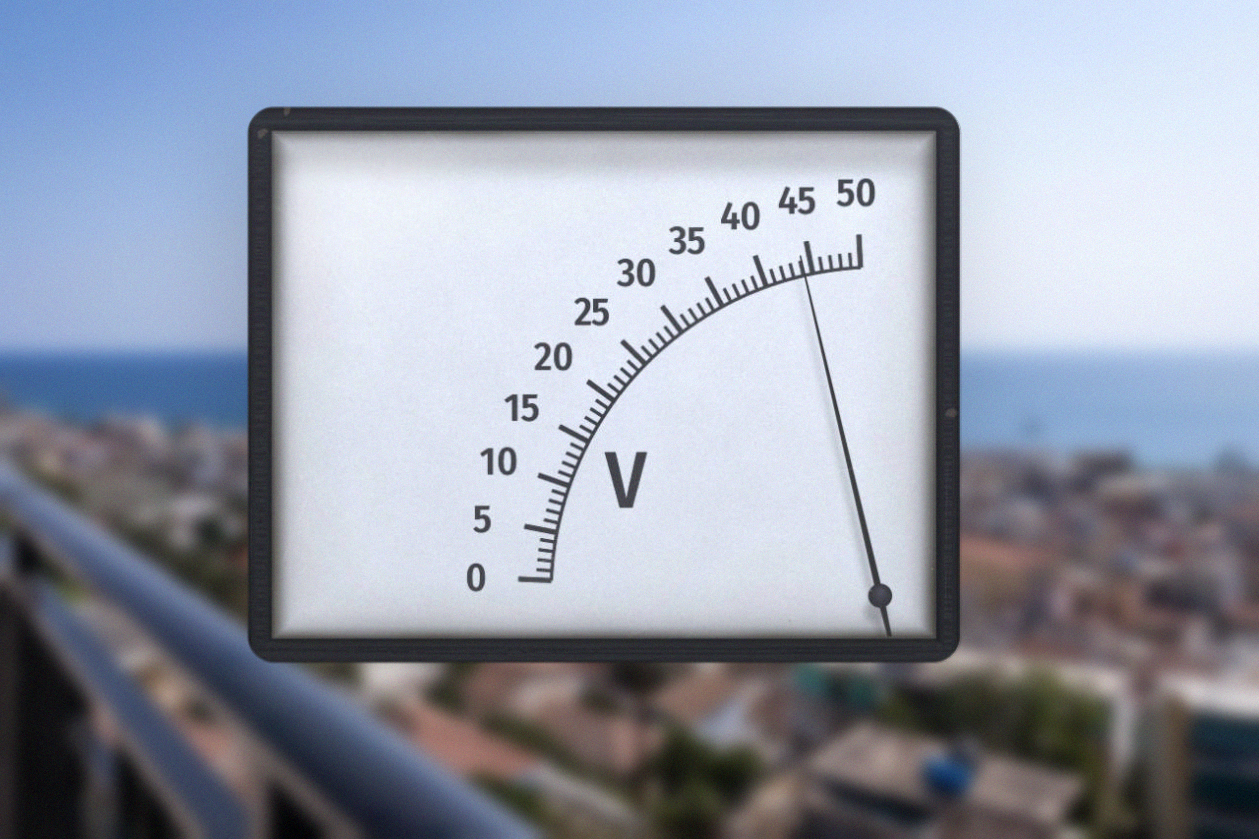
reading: 44,V
